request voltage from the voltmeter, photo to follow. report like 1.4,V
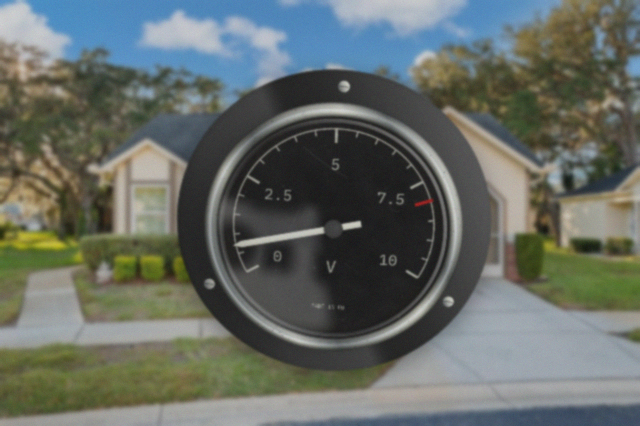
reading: 0.75,V
